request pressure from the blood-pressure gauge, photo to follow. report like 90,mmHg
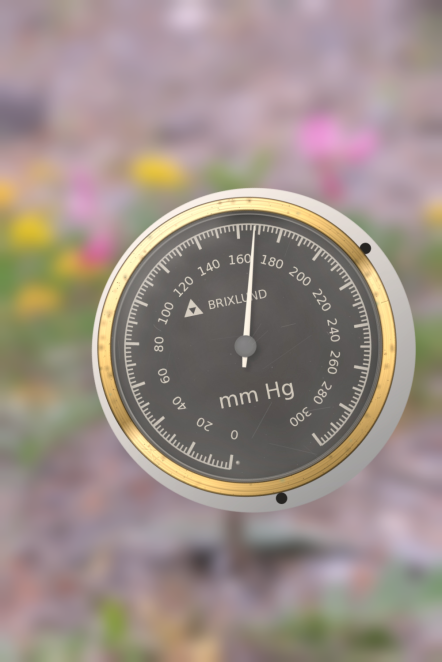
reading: 168,mmHg
